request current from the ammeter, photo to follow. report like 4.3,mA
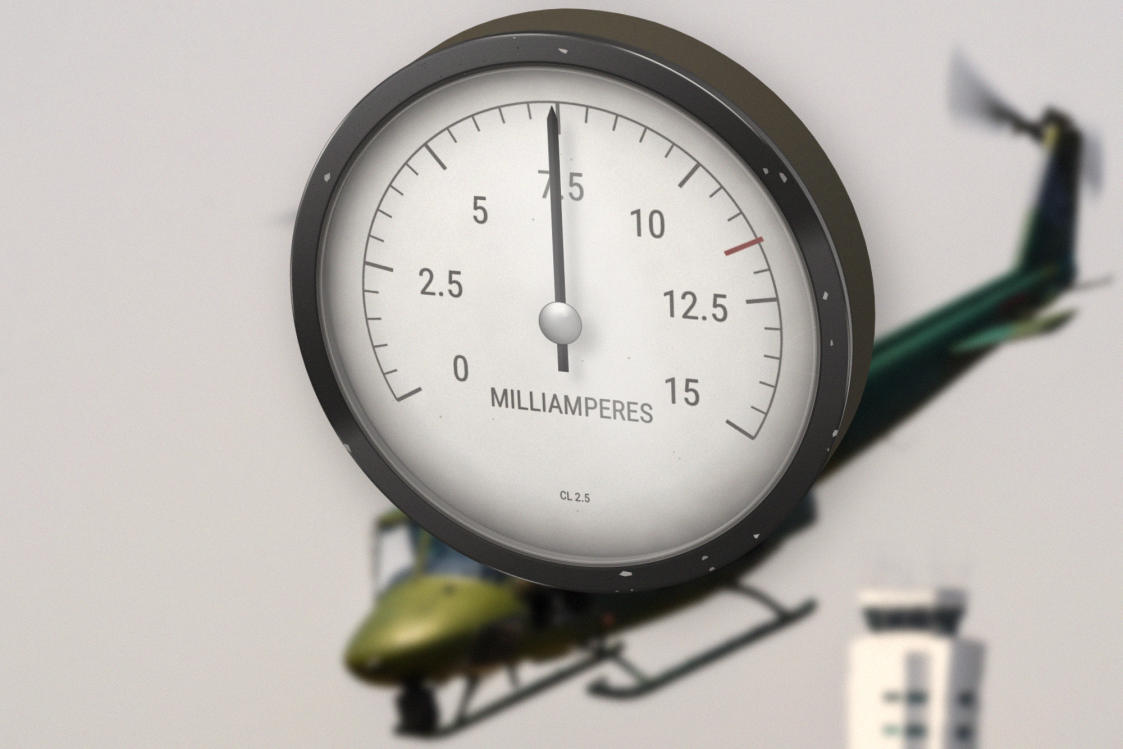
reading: 7.5,mA
